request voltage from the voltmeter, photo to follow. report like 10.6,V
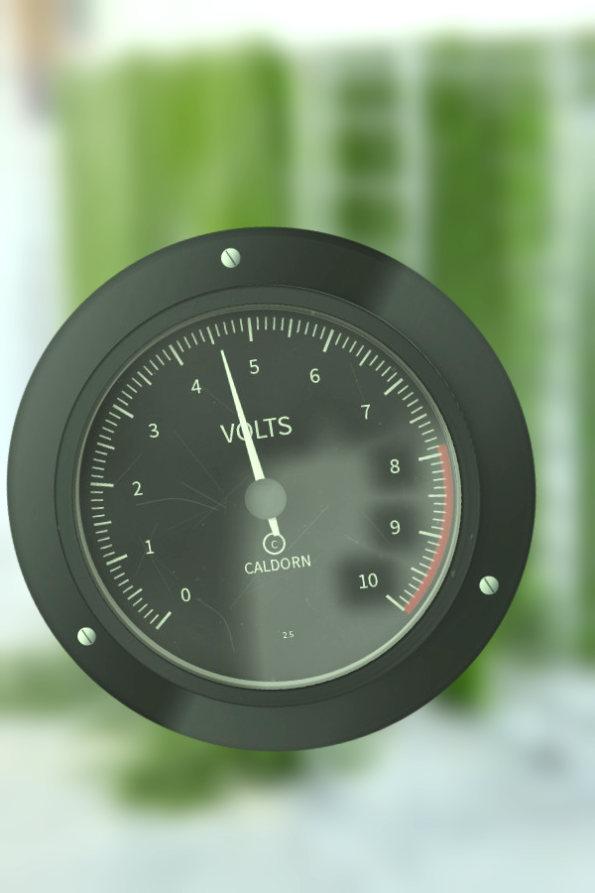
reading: 4.6,V
